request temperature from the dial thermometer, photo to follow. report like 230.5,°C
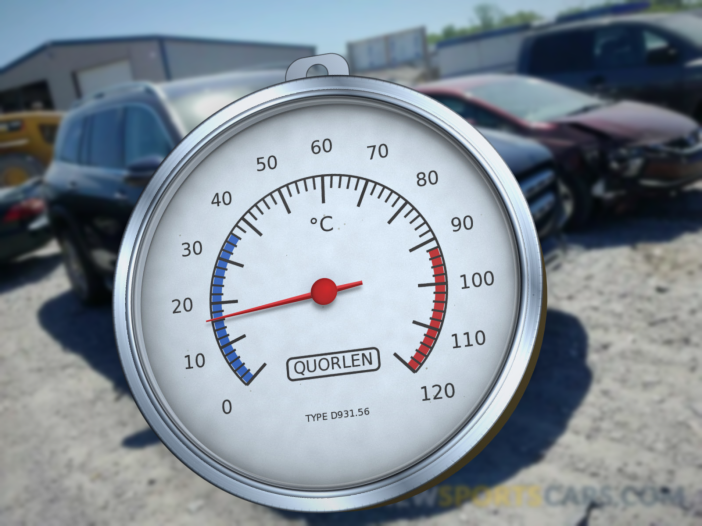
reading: 16,°C
